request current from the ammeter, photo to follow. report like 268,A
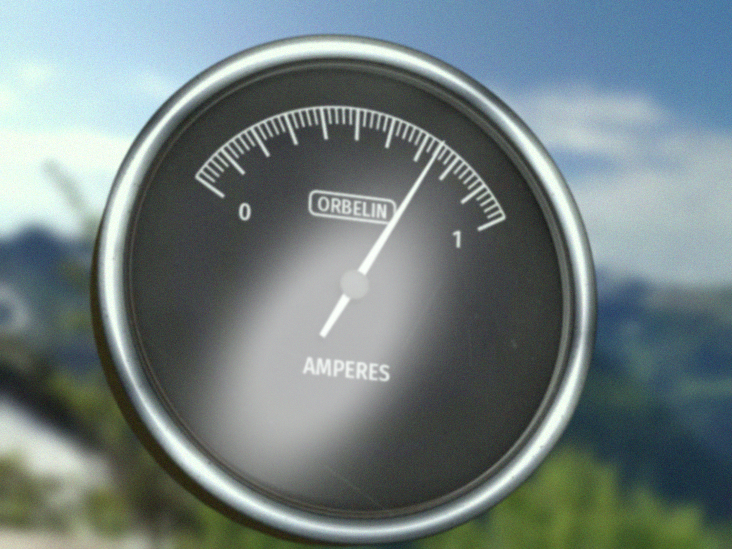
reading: 0.74,A
